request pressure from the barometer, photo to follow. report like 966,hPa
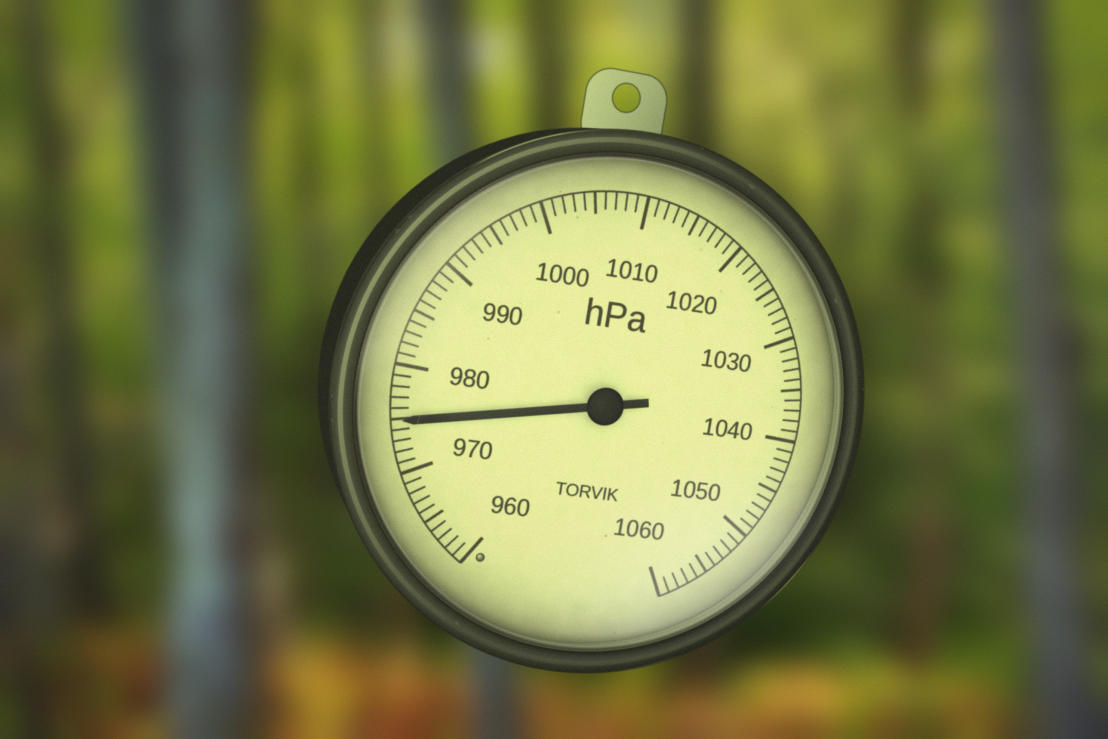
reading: 975,hPa
